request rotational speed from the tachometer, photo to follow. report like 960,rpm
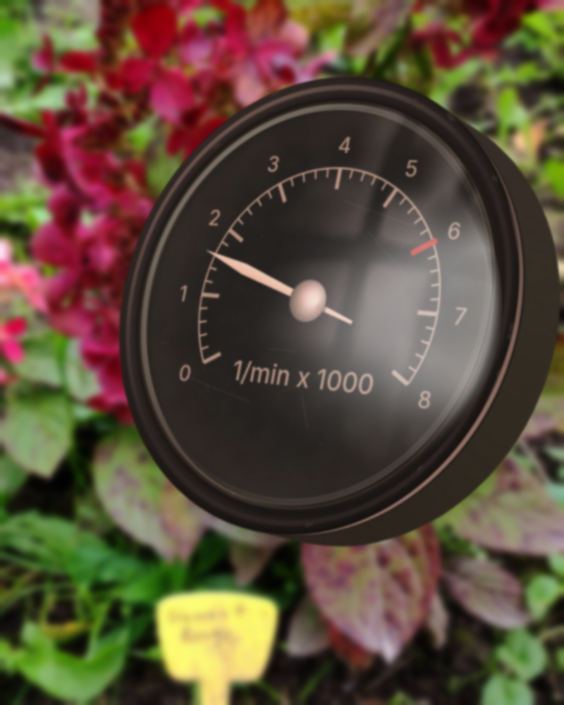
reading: 1600,rpm
